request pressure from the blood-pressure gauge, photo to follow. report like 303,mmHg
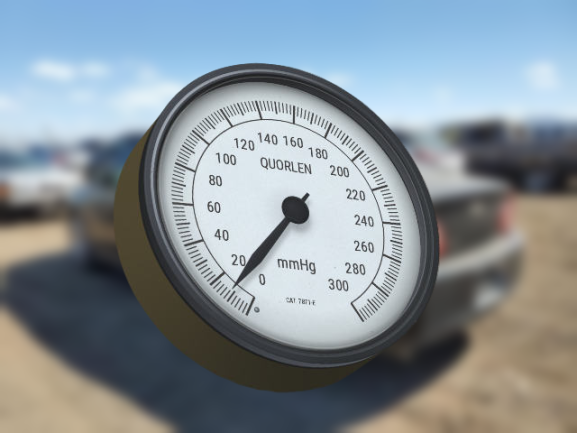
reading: 12,mmHg
